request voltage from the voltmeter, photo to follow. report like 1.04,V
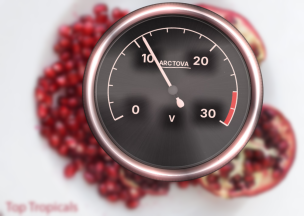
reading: 11,V
